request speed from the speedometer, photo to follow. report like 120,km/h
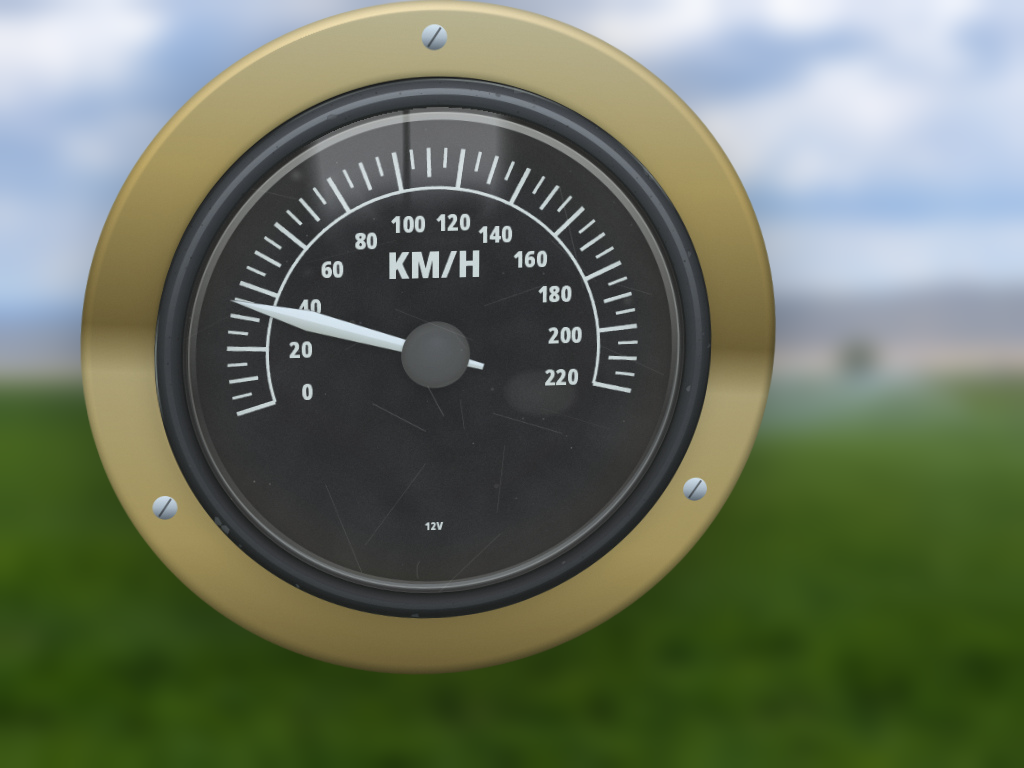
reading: 35,km/h
